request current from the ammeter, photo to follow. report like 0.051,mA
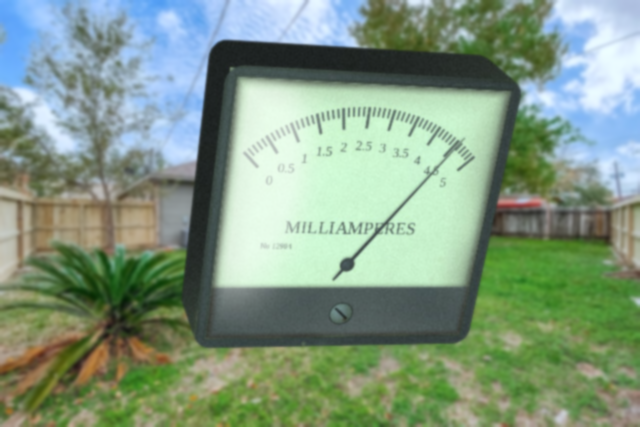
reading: 4.5,mA
